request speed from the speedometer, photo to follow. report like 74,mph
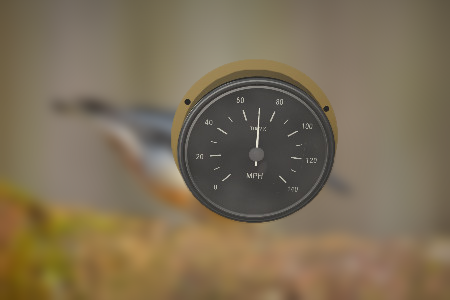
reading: 70,mph
